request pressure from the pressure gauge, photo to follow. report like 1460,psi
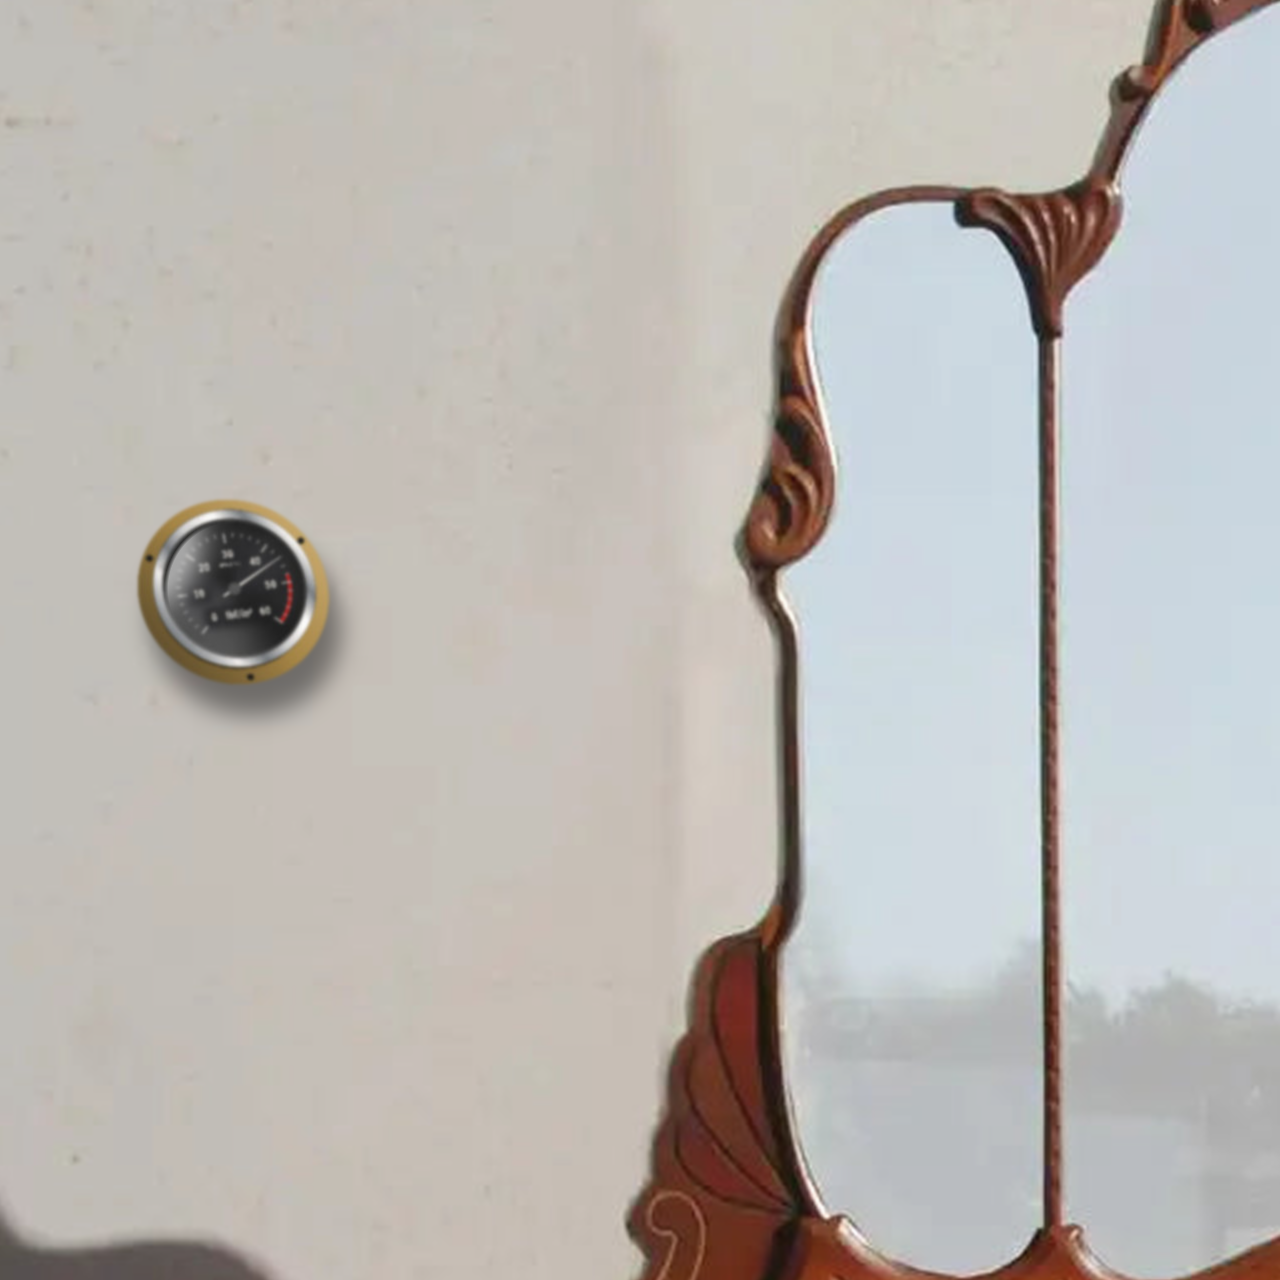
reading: 44,psi
